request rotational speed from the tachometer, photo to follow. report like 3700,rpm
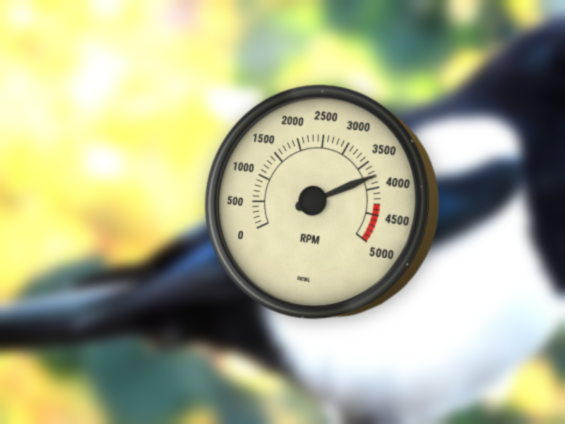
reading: 3800,rpm
